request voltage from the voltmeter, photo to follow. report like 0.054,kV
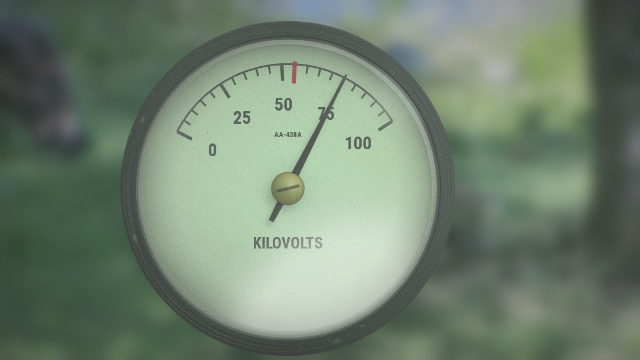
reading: 75,kV
